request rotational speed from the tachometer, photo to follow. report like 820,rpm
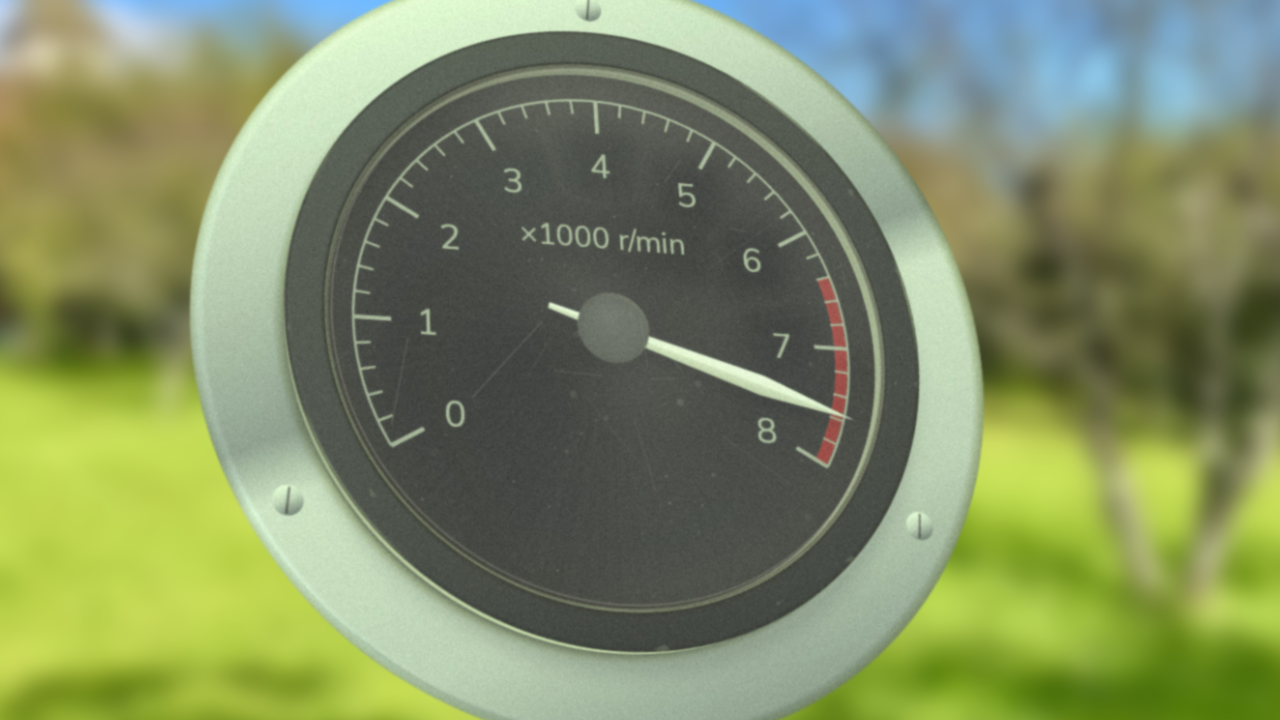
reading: 7600,rpm
